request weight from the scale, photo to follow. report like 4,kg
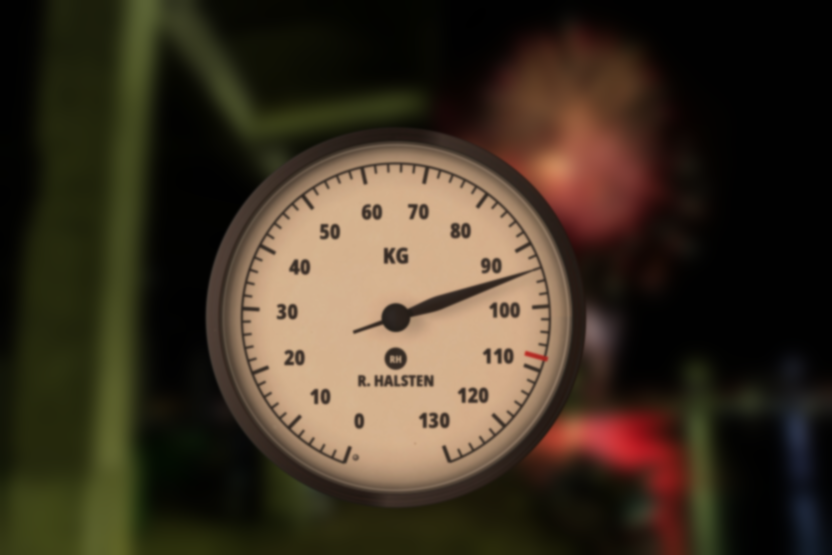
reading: 94,kg
